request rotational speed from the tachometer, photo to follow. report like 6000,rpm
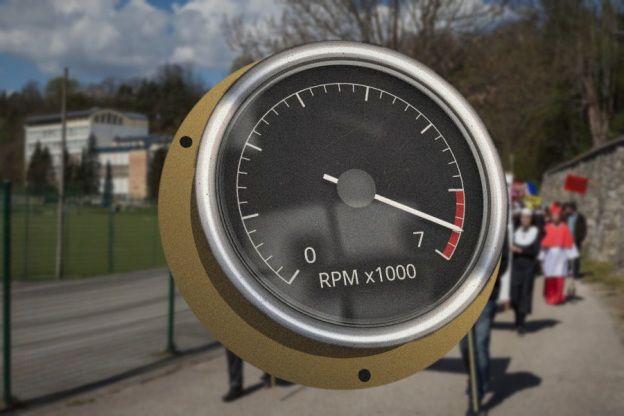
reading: 6600,rpm
